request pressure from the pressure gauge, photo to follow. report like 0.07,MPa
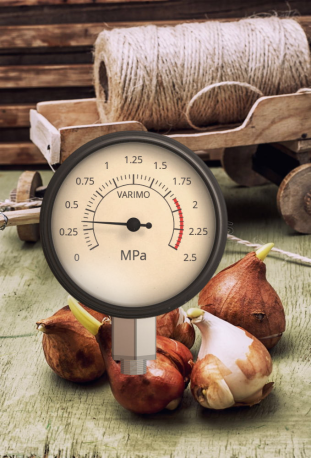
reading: 0.35,MPa
